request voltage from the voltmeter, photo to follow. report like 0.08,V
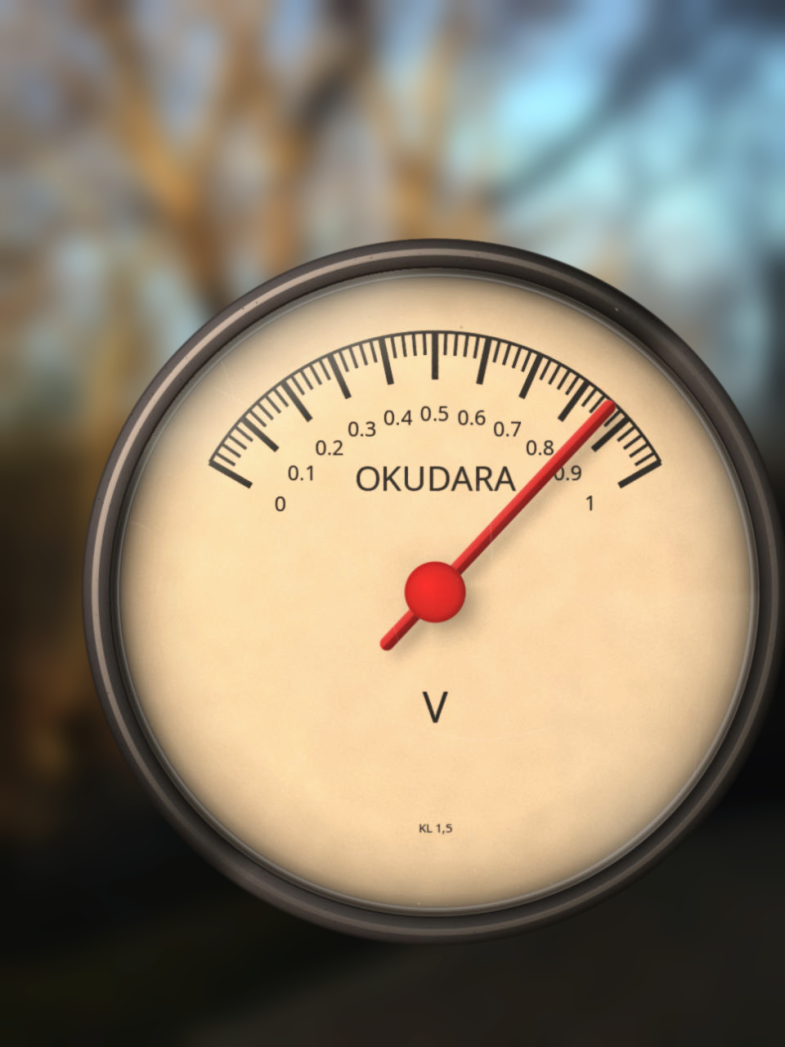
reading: 0.86,V
